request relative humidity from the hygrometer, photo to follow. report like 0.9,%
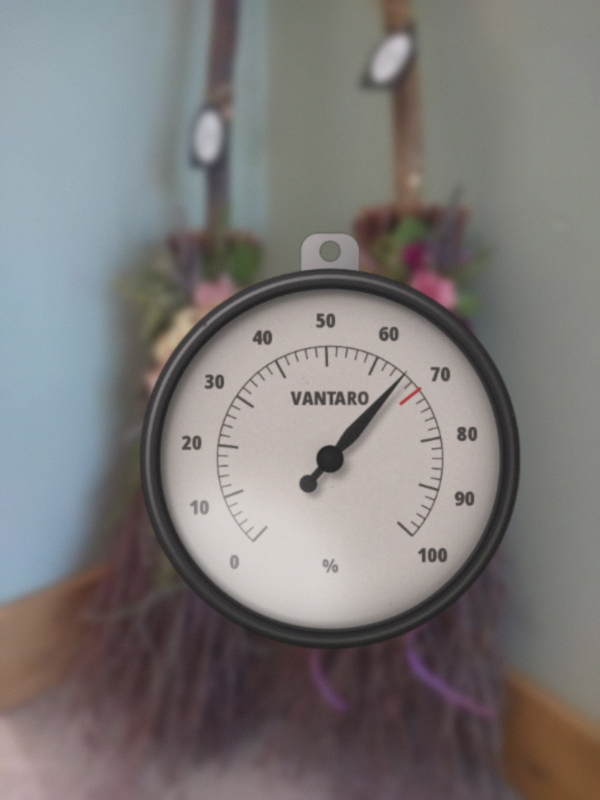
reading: 66,%
